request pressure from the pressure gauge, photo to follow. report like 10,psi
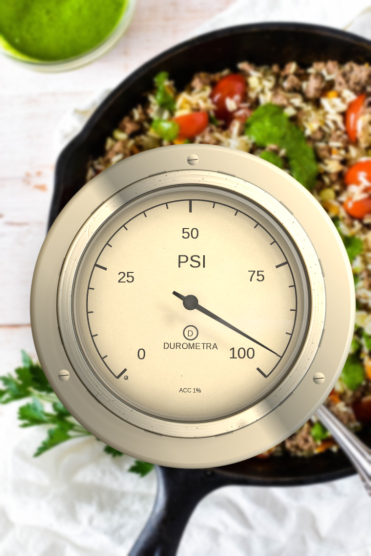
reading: 95,psi
